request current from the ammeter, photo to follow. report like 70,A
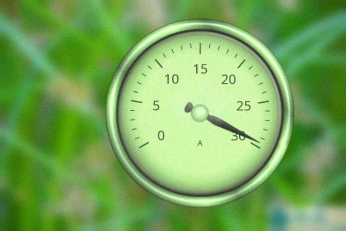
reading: 29.5,A
